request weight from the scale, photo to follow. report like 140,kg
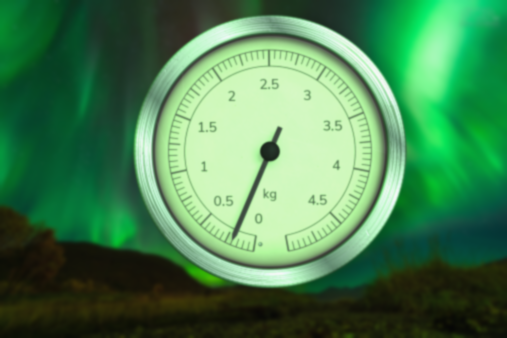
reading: 0.2,kg
